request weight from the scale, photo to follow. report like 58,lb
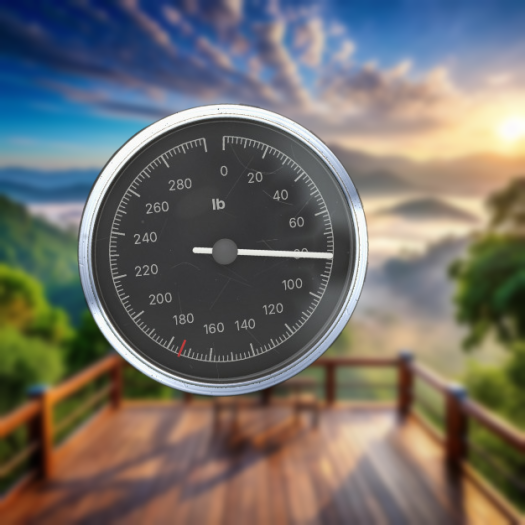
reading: 80,lb
